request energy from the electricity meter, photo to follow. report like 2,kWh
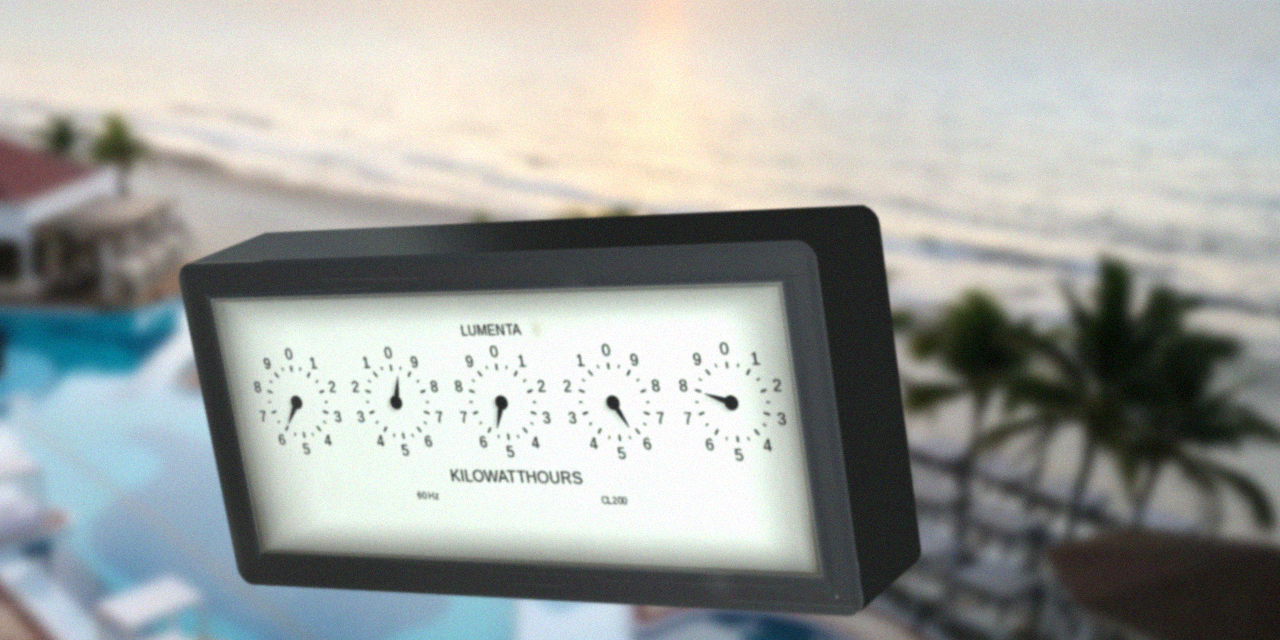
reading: 59558,kWh
